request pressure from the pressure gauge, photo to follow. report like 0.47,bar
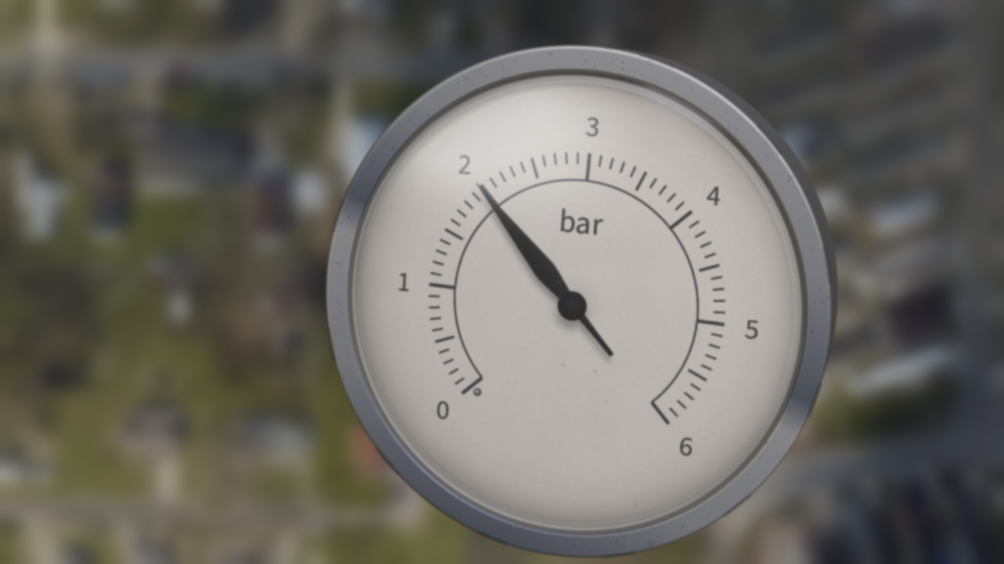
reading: 2,bar
